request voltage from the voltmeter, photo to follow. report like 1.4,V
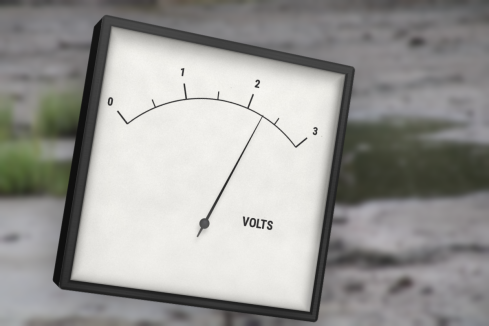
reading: 2.25,V
